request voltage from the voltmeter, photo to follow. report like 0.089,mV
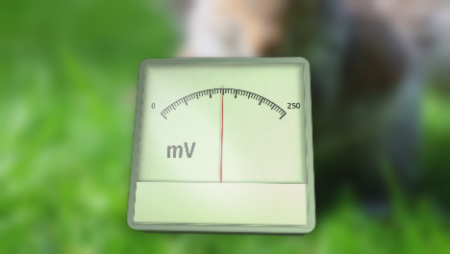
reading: 125,mV
